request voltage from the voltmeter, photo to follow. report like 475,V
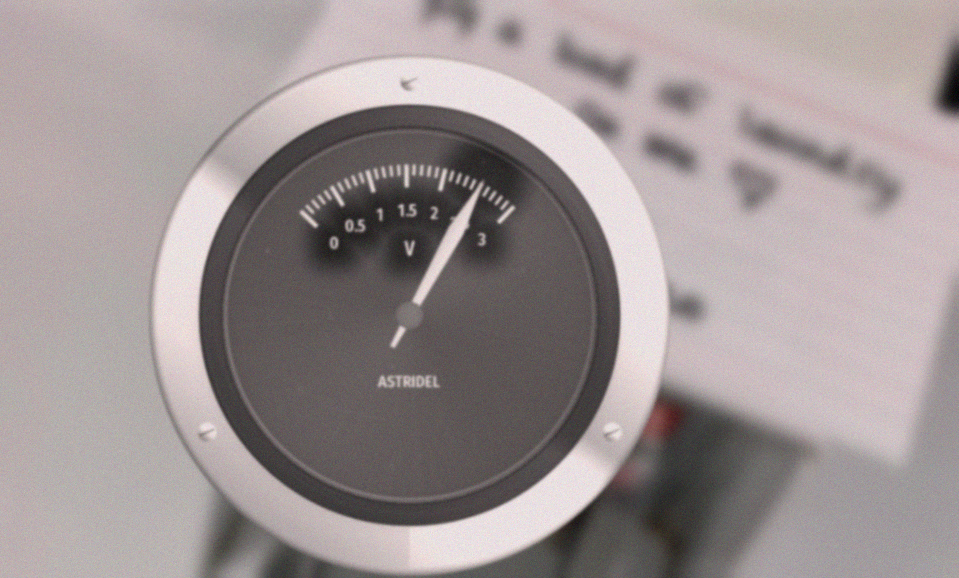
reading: 2.5,V
